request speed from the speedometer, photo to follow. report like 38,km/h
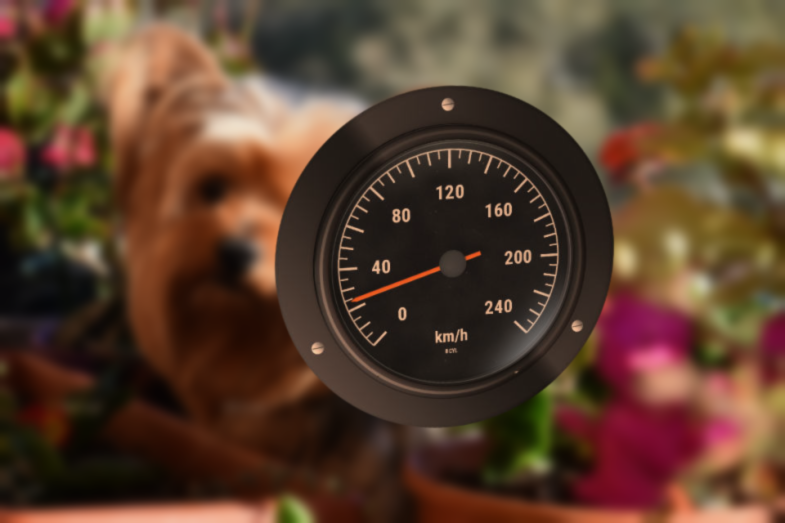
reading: 25,km/h
